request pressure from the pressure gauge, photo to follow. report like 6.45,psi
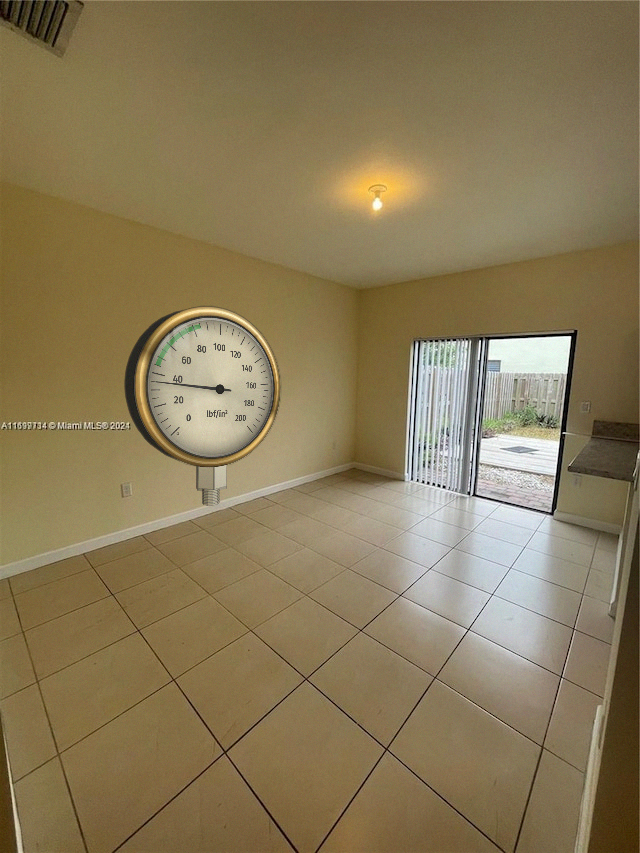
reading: 35,psi
